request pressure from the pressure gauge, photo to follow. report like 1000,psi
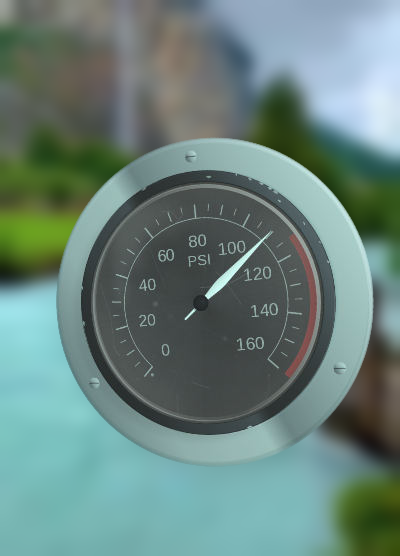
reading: 110,psi
